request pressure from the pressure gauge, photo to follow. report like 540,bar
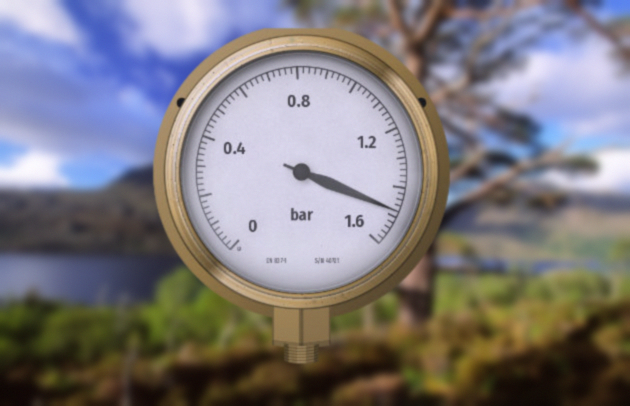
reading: 1.48,bar
